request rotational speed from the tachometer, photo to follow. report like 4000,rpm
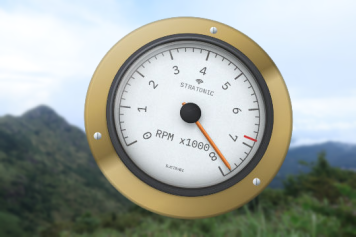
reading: 7800,rpm
